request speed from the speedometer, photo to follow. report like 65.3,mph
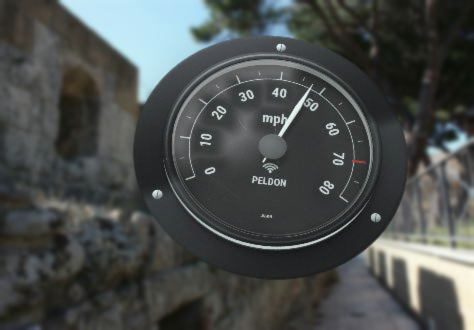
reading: 47.5,mph
